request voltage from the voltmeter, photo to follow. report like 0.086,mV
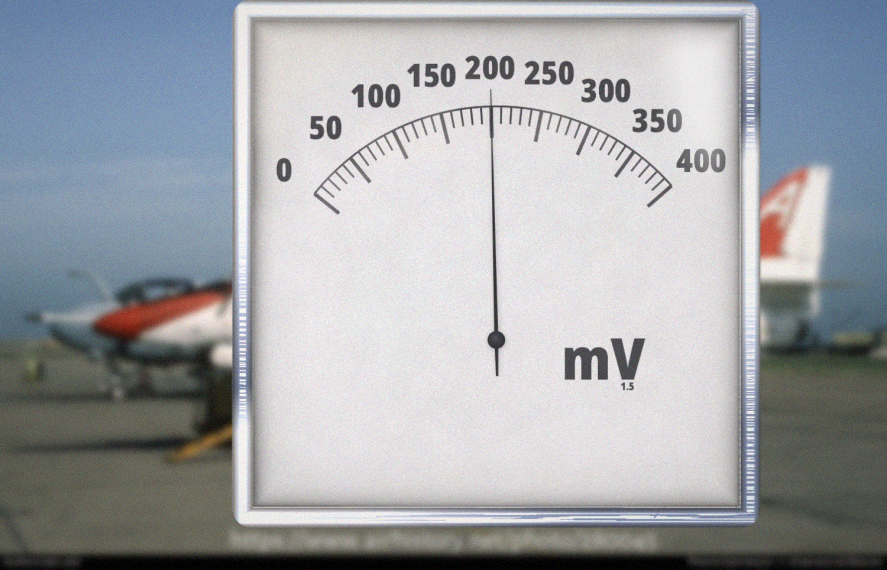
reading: 200,mV
